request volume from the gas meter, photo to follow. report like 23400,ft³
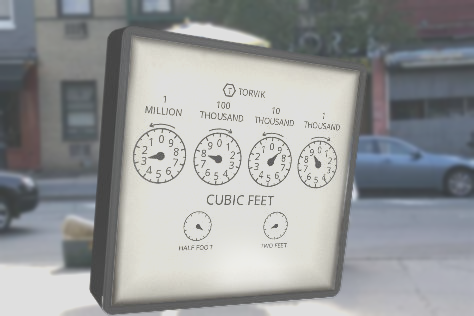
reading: 278900,ft³
